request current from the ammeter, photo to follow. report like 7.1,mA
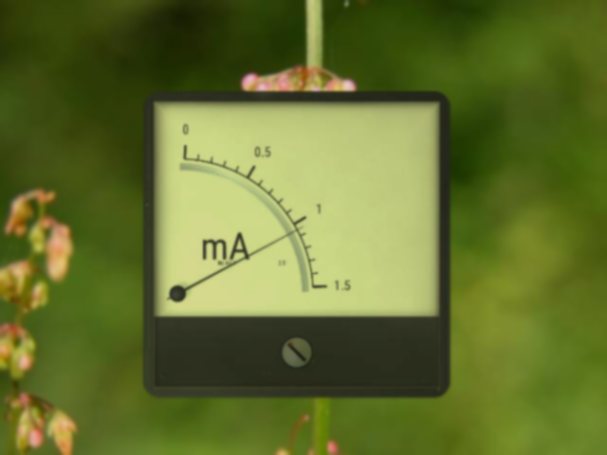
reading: 1.05,mA
